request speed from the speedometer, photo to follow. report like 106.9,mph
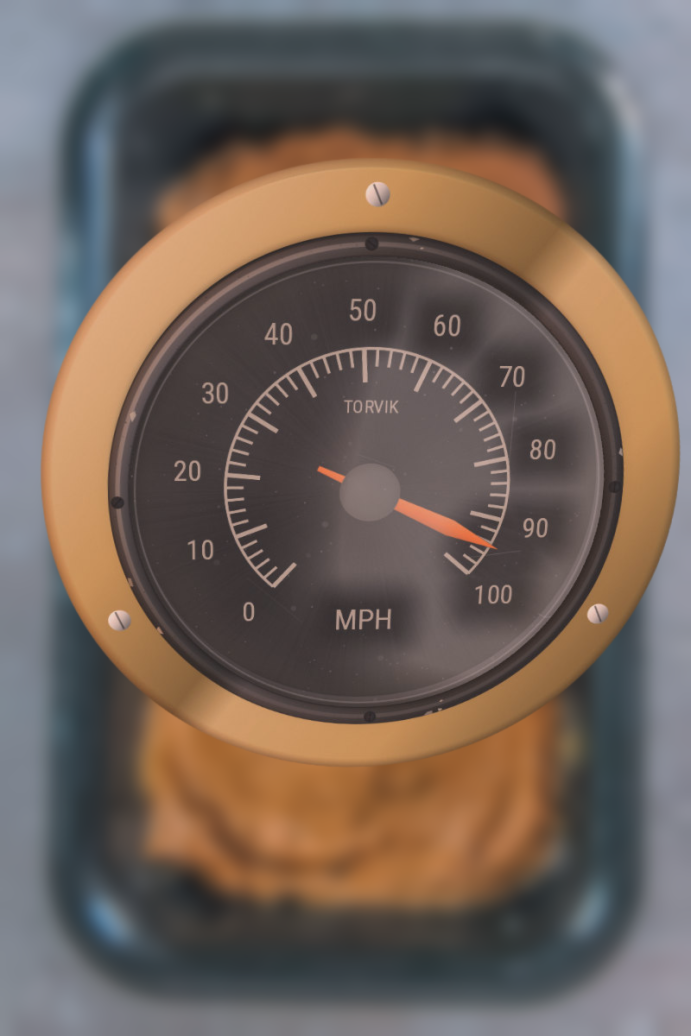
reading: 94,mph
